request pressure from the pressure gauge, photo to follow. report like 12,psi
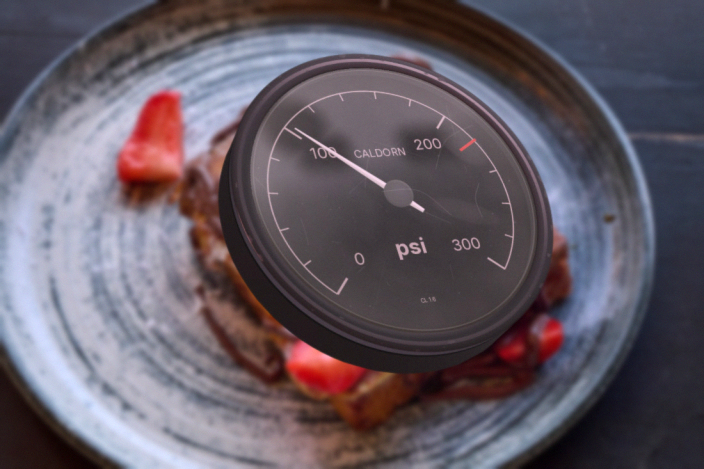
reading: 100,psi
